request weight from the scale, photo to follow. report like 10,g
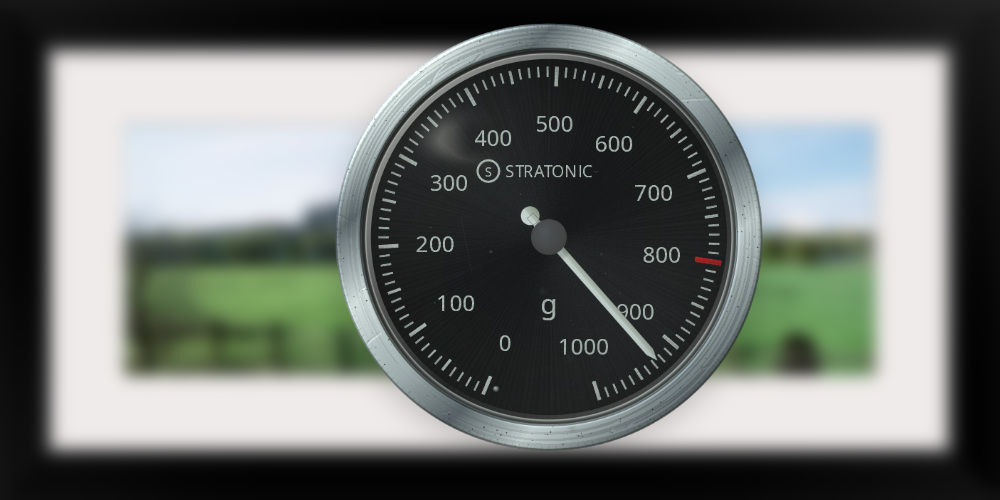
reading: 925,g
